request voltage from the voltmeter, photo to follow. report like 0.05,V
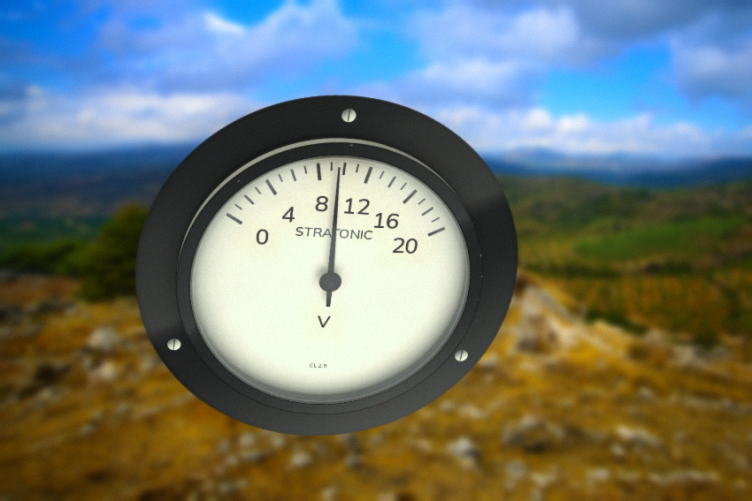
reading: 9.5,V
